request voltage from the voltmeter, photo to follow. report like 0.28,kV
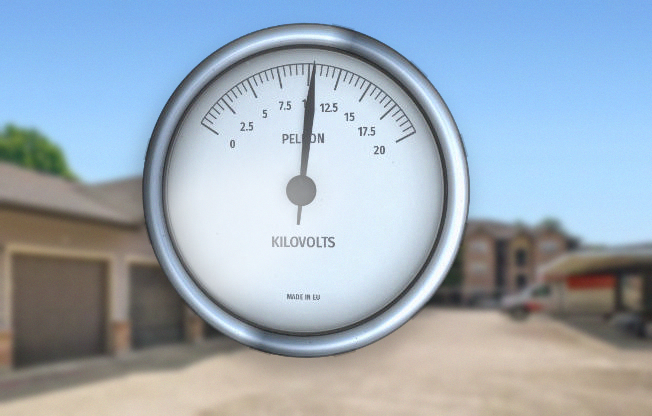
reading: 10.5,kV
